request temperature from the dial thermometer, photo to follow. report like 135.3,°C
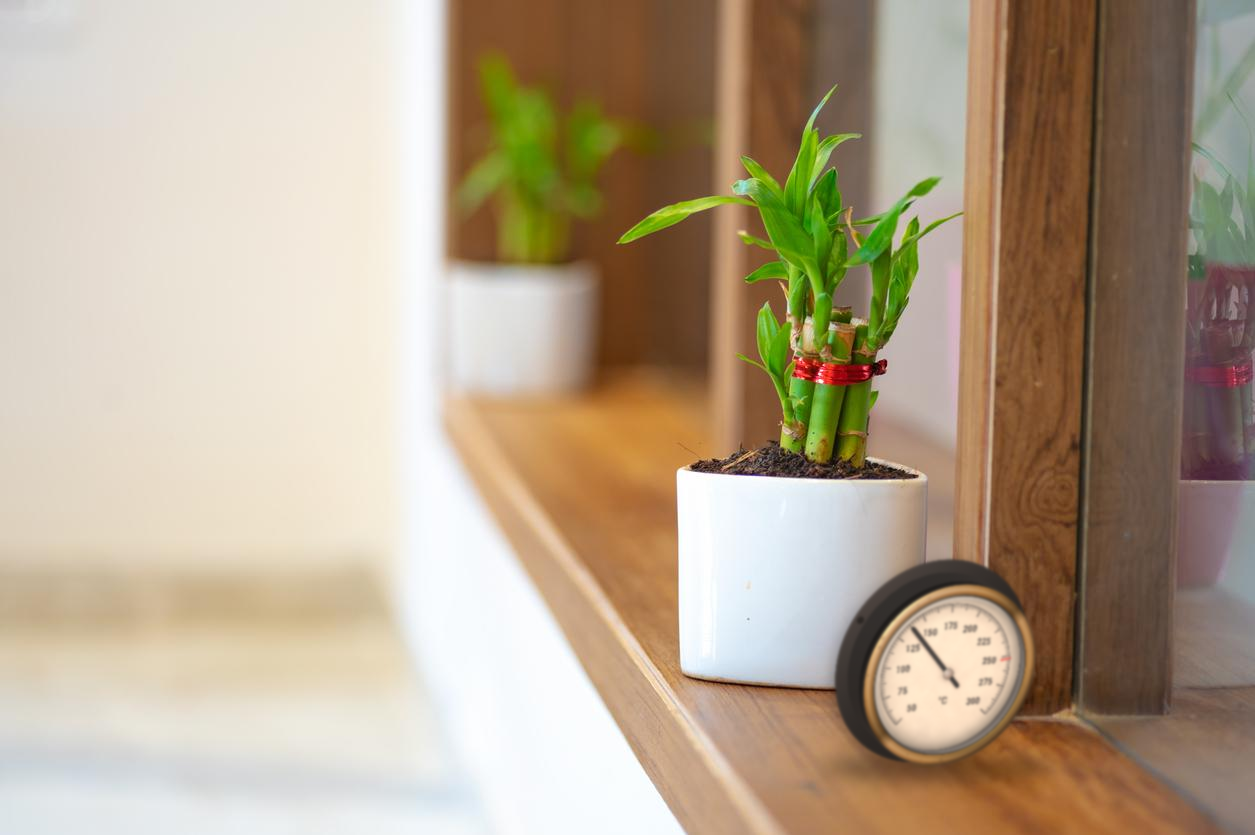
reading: 137.5,°C
